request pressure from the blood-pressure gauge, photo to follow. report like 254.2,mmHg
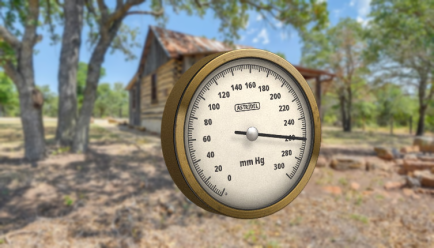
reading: 260,mmHg
